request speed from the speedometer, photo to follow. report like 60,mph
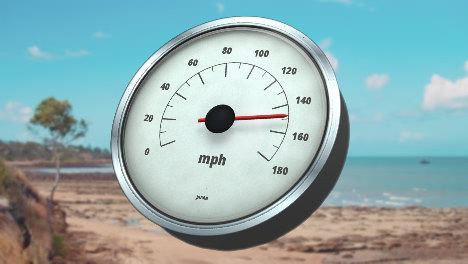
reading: 150,mph
